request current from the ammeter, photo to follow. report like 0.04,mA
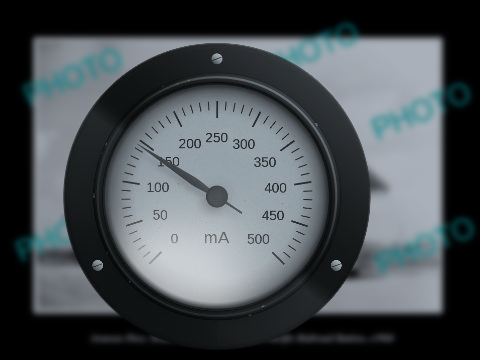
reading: 145,mA
